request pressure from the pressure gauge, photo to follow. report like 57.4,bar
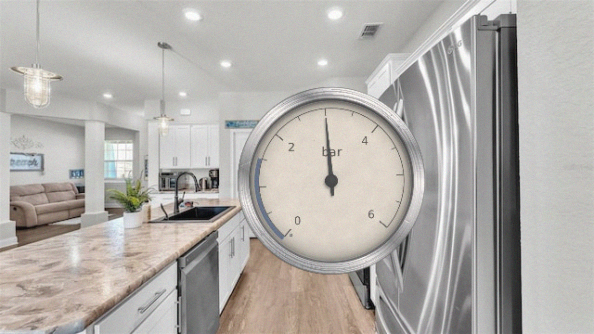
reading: 3,bar
